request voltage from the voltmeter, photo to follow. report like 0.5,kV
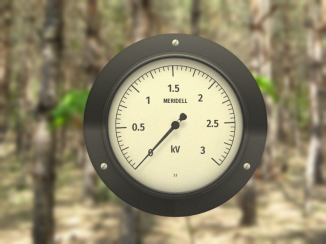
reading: 0,kV
